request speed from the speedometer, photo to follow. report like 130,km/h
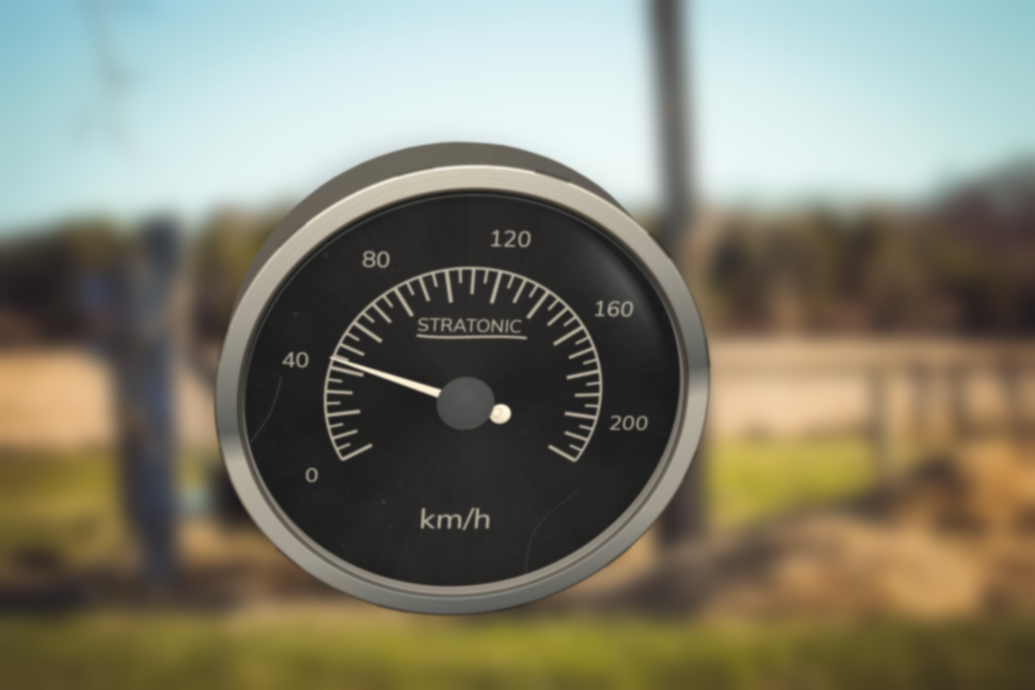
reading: 45,km/h
